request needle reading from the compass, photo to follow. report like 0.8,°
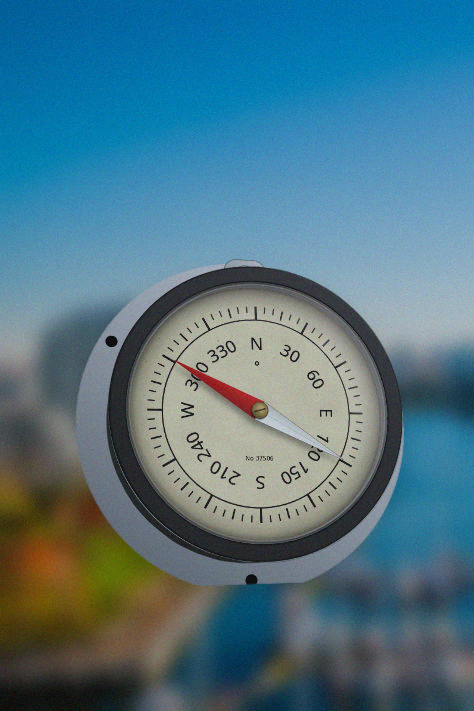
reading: 300,°
